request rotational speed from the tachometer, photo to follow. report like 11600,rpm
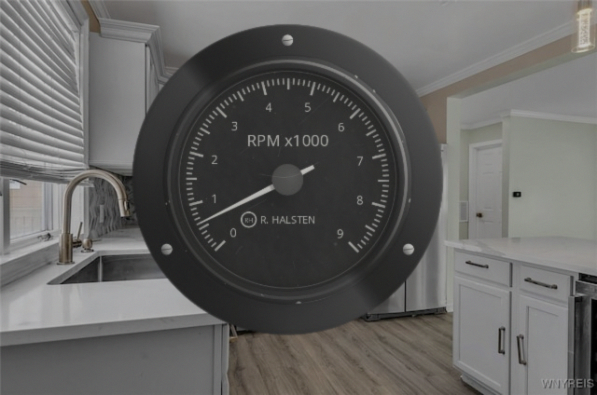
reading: 600,rpm
